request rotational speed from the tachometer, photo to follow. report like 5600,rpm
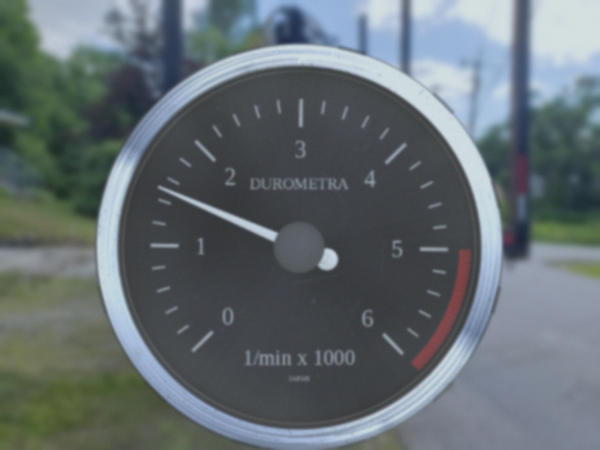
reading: 1500,rpm
